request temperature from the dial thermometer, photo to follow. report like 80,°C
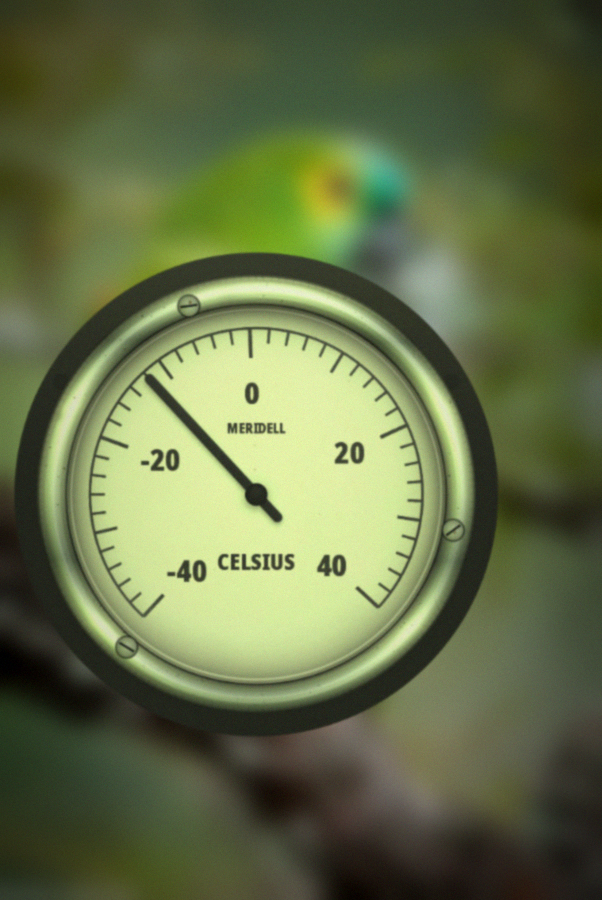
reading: -12,°C
